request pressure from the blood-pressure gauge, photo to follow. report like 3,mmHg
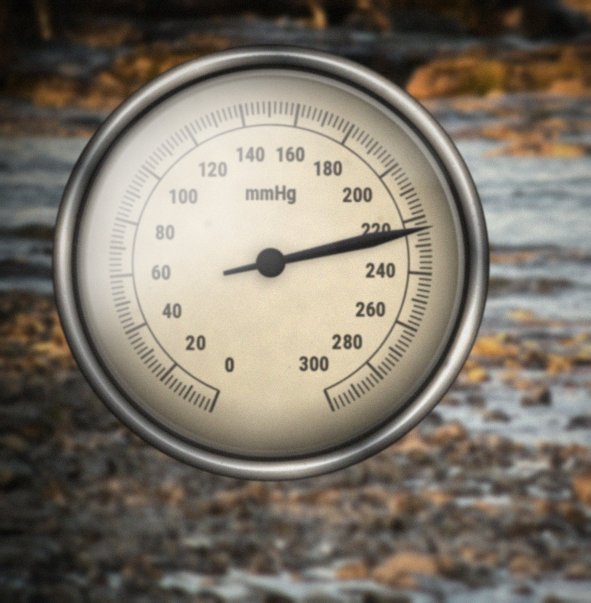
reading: 224,mmHg
